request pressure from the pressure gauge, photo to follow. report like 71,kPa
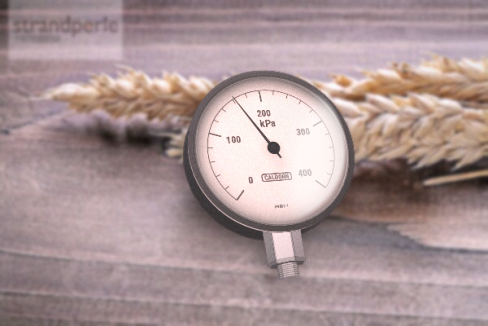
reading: 160,kPa
